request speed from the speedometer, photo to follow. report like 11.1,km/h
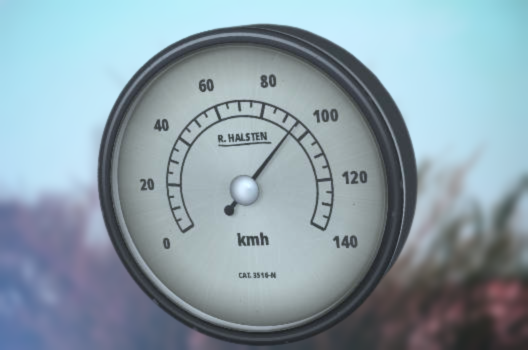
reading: 95,km/h
